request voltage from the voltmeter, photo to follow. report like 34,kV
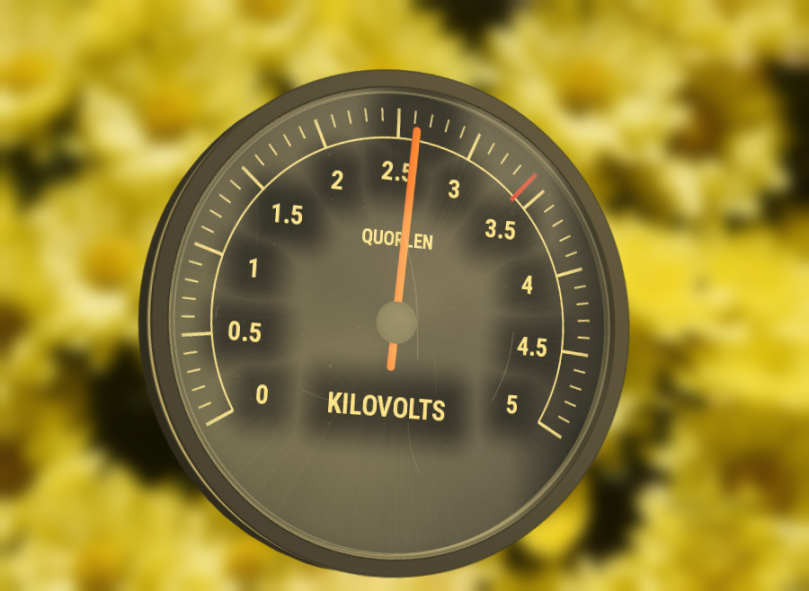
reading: 2.6,kV
